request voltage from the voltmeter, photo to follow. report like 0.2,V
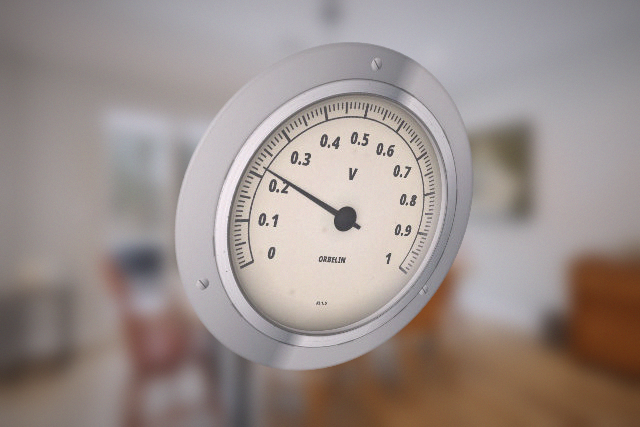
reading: 0.22,V
